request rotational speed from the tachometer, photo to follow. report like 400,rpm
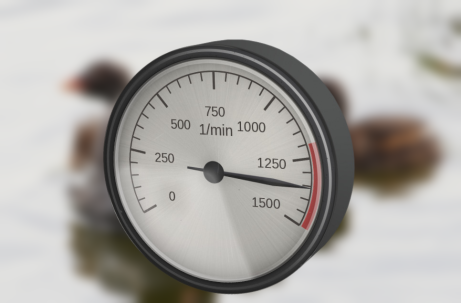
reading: 1350,rpm
